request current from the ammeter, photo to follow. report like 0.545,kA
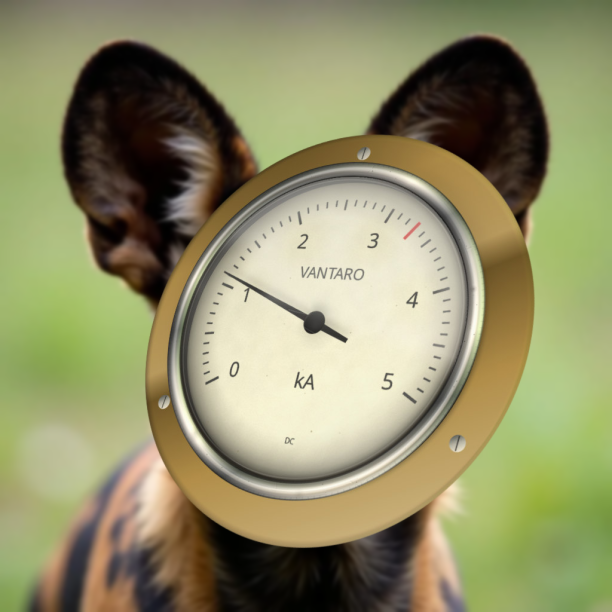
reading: 1.1,kA
